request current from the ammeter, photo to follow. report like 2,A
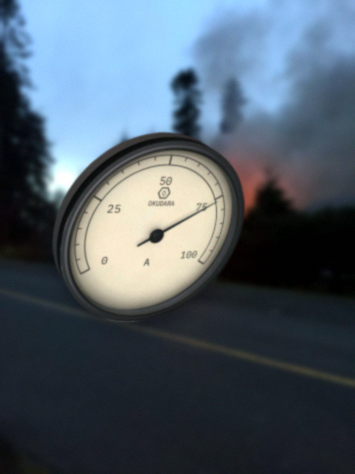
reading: 75,A
